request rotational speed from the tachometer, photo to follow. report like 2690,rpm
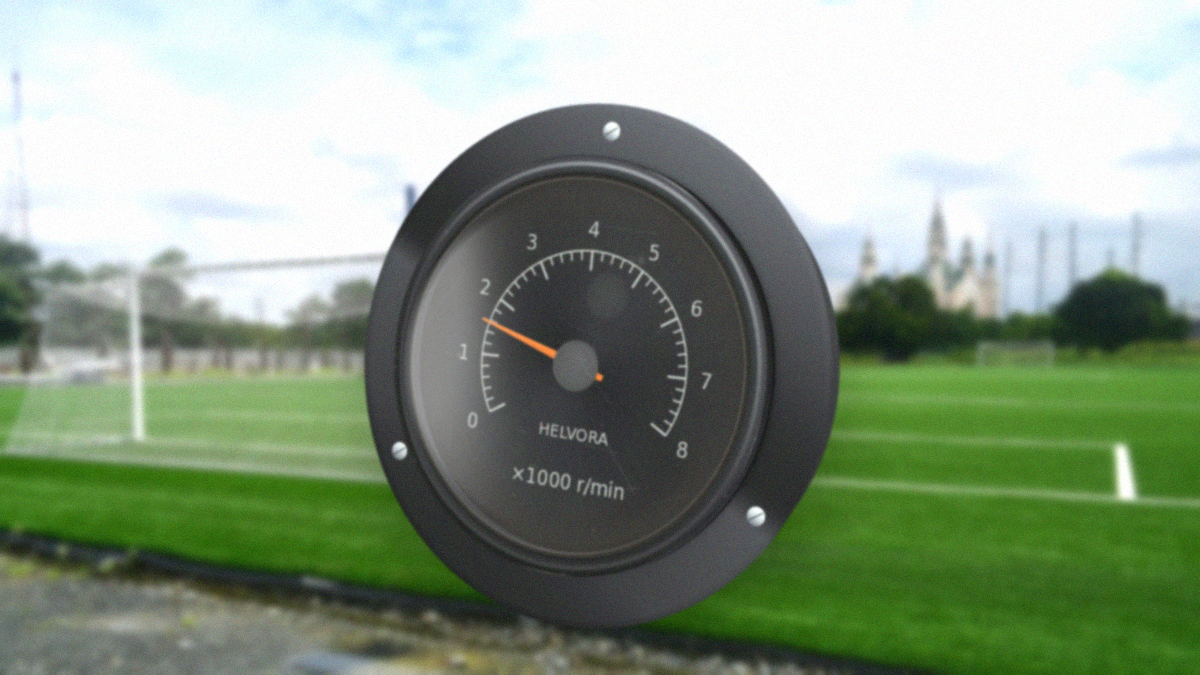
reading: 1600,rpm
